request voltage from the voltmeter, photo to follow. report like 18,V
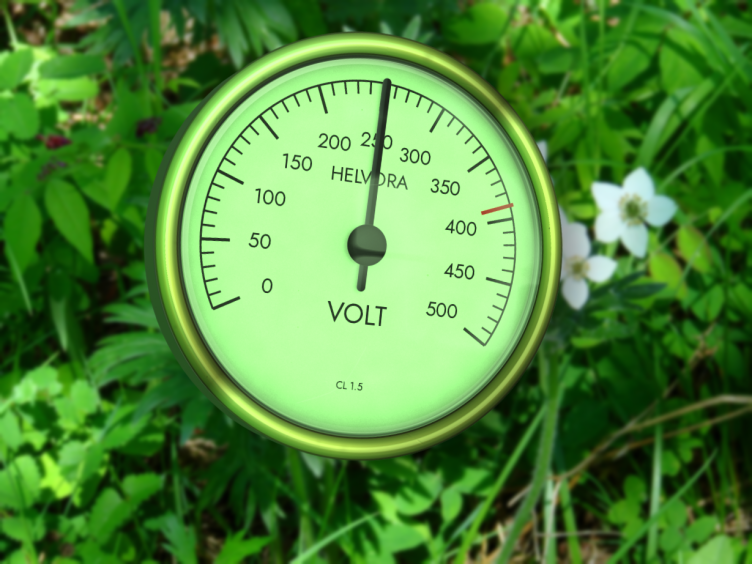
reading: 250,V
